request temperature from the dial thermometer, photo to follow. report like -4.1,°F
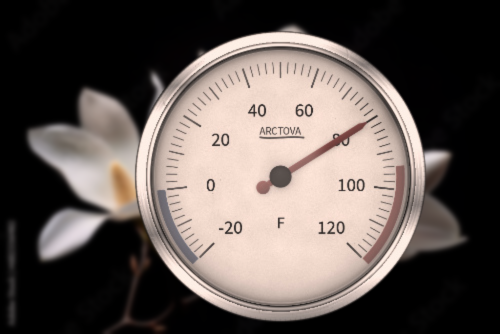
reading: 80,°F
